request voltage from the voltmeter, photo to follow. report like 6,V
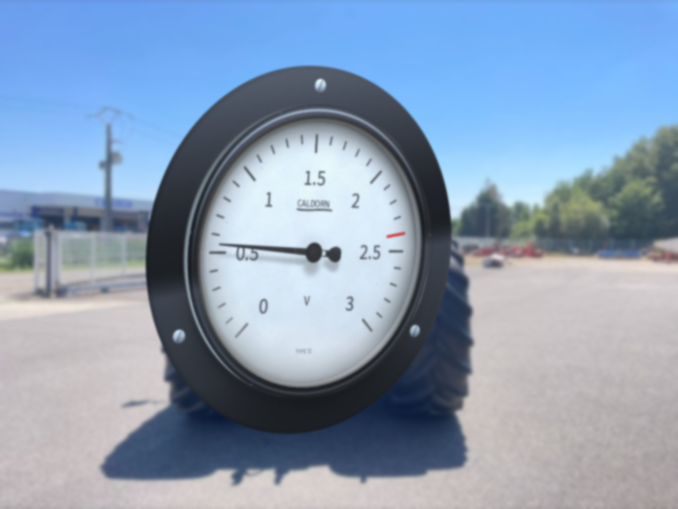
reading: 0.55,V
